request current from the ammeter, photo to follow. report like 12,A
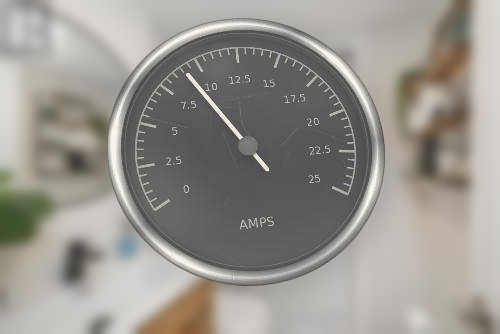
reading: 9,A
